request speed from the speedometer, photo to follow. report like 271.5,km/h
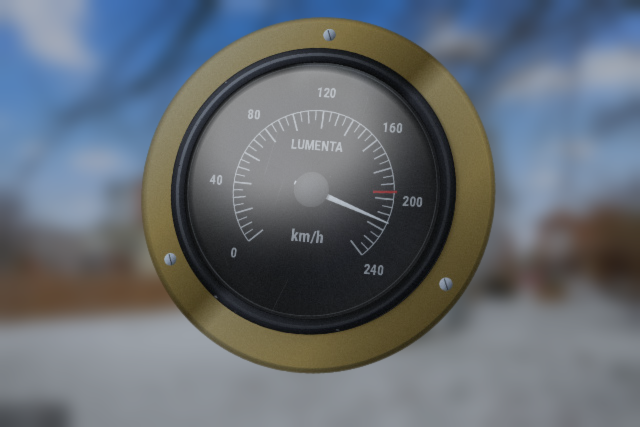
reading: 215,km/h
